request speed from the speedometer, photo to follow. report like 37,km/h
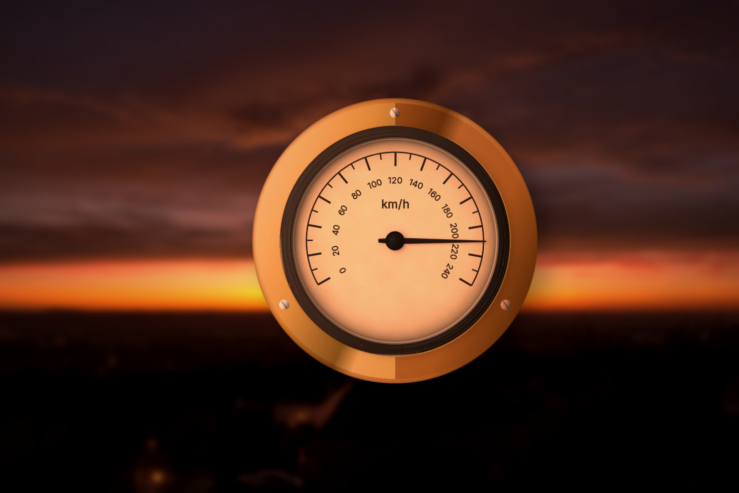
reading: 210,km/h
